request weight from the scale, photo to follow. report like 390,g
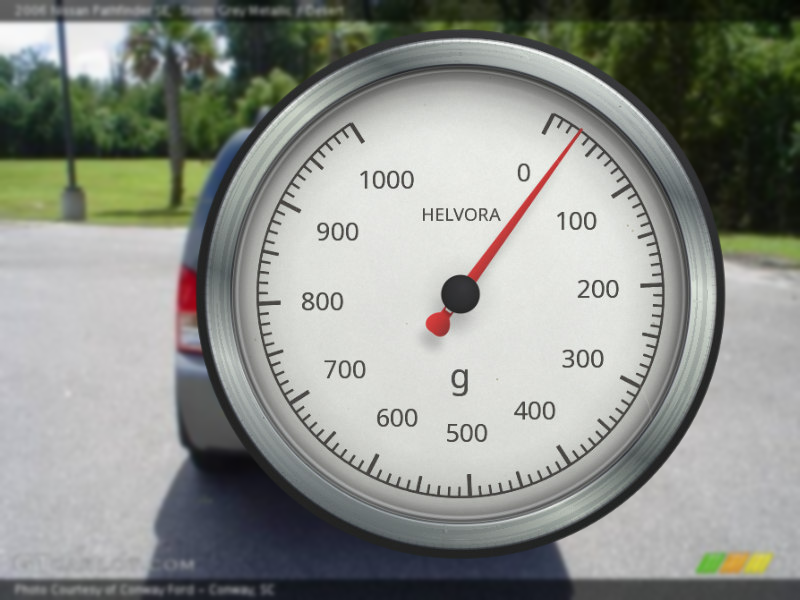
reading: 30,g
